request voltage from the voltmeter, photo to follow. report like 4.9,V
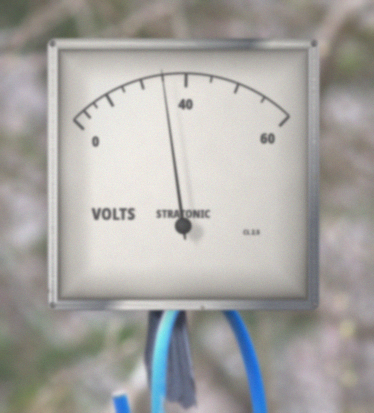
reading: 35,V
